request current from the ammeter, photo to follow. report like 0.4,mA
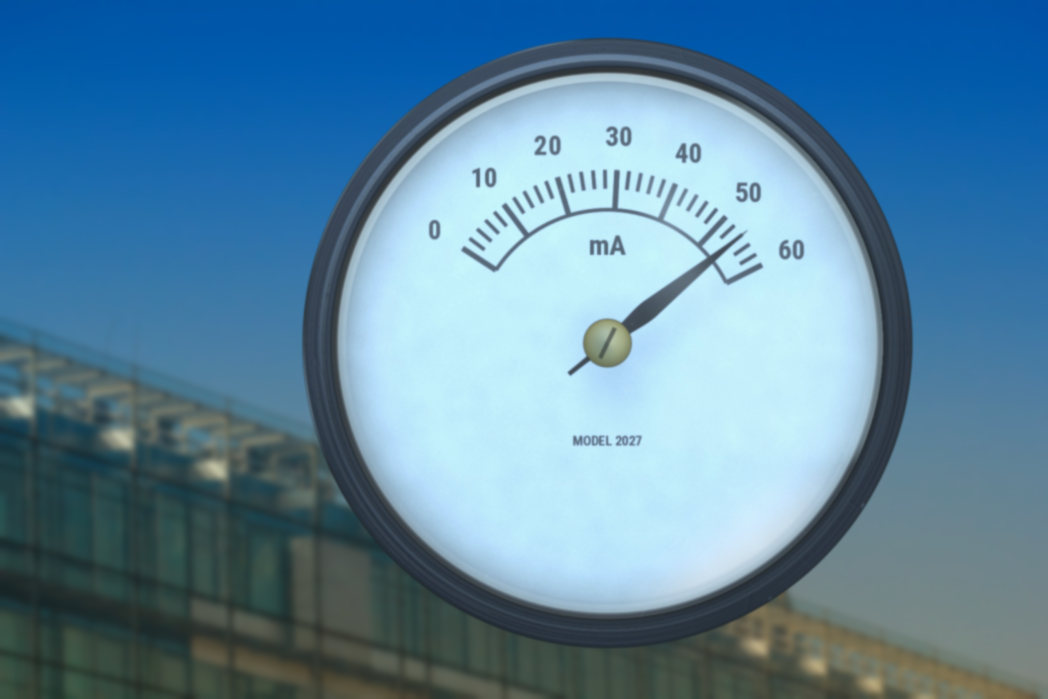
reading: 54,mA
